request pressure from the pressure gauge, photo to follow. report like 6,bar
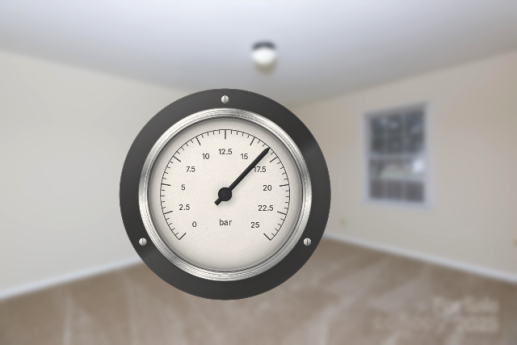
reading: 16.5,bar
